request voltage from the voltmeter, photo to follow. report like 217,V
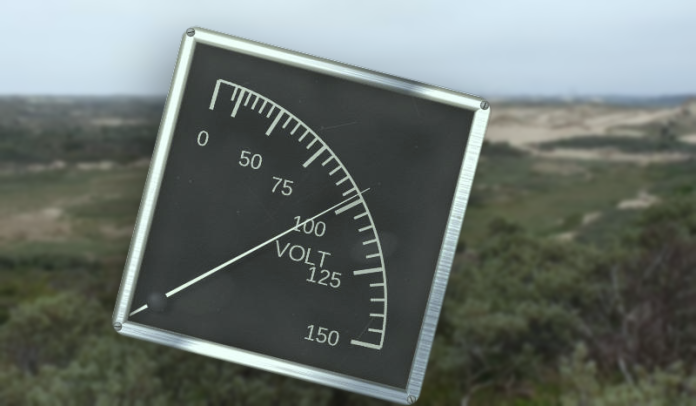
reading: 97.5,V
